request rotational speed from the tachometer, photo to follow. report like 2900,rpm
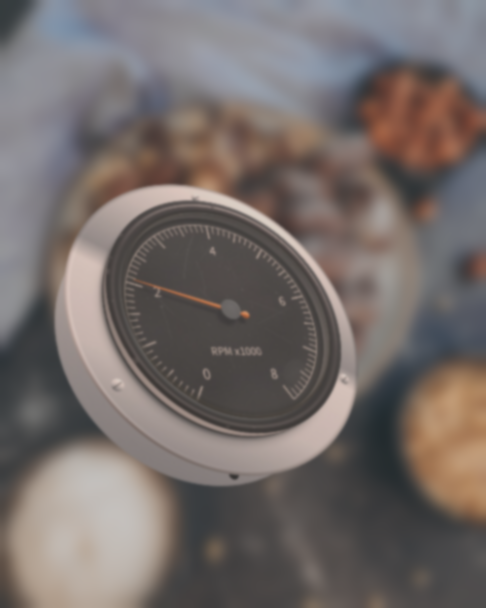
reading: 2000,rpm
